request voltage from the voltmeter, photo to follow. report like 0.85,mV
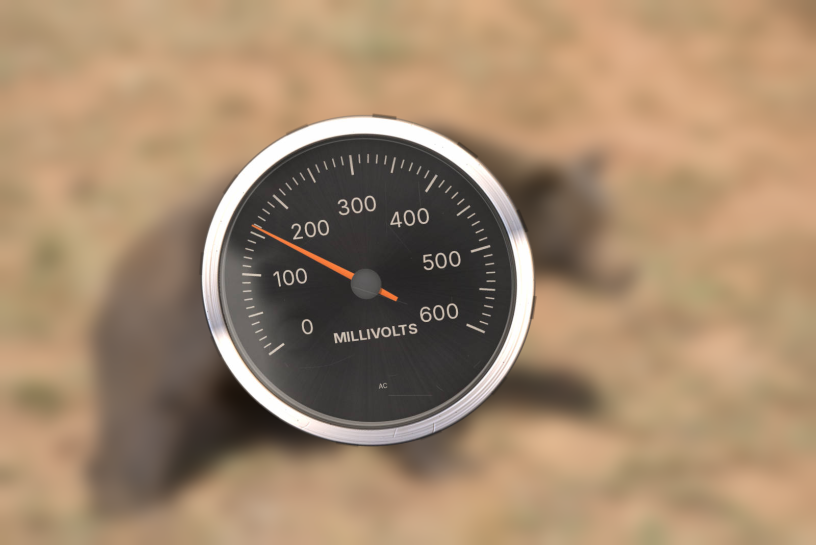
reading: 160,mV
